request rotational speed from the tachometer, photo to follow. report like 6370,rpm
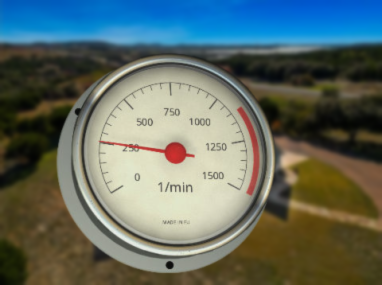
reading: 250,rpm
